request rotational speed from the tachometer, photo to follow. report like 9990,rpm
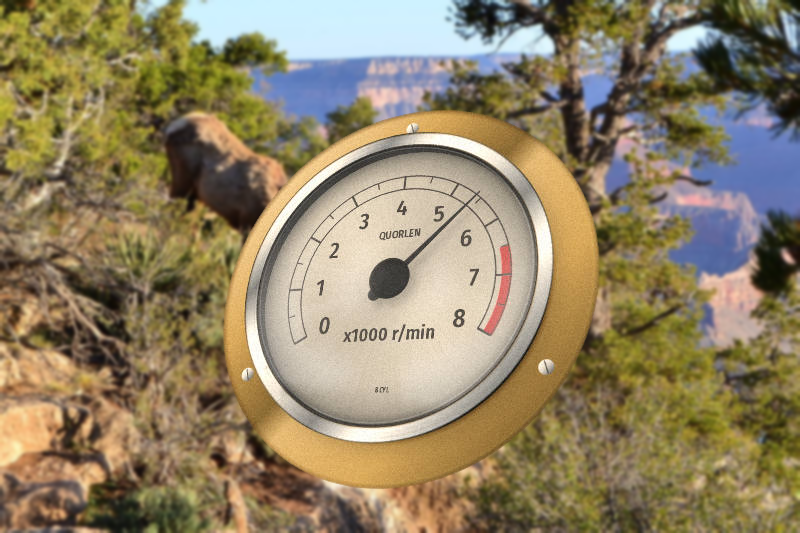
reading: 5500,rpm
